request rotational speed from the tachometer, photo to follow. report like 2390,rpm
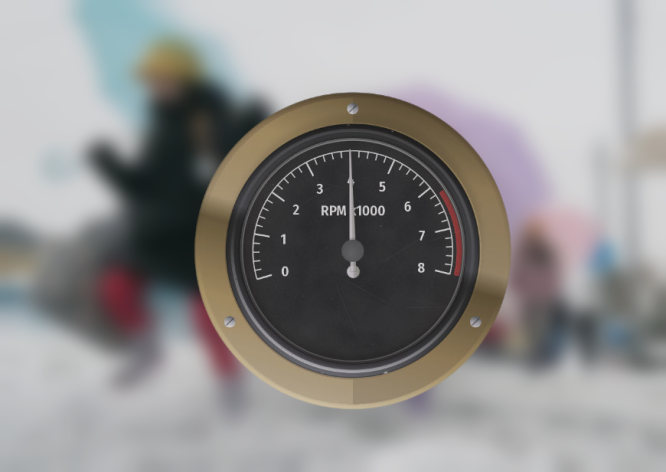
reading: 4000,rpm
